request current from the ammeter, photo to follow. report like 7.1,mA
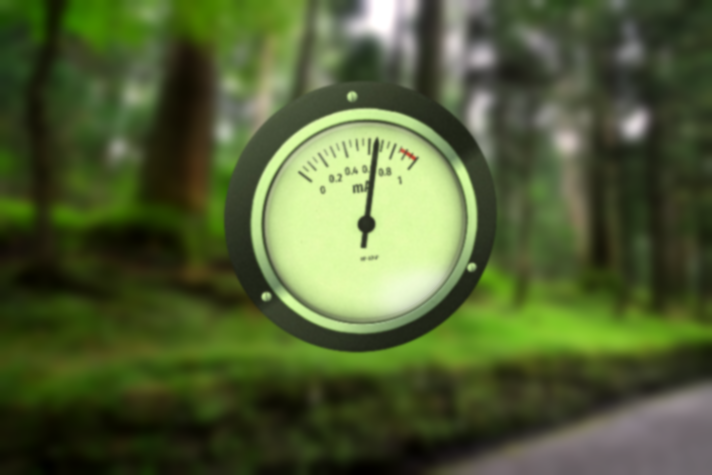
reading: 0.65,mA
